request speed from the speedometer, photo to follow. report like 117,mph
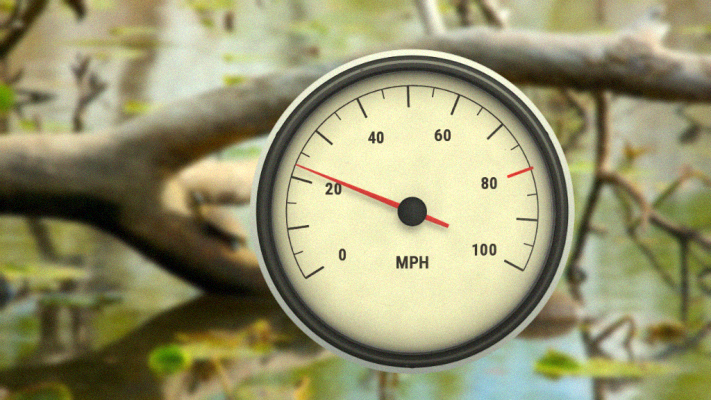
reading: 22.5,mph
